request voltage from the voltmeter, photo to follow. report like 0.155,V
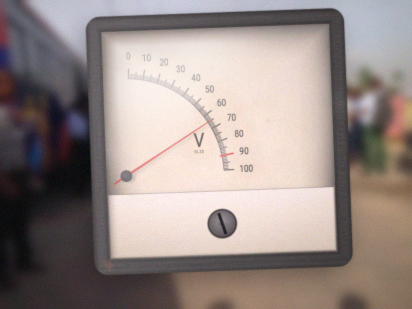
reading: 65,V
